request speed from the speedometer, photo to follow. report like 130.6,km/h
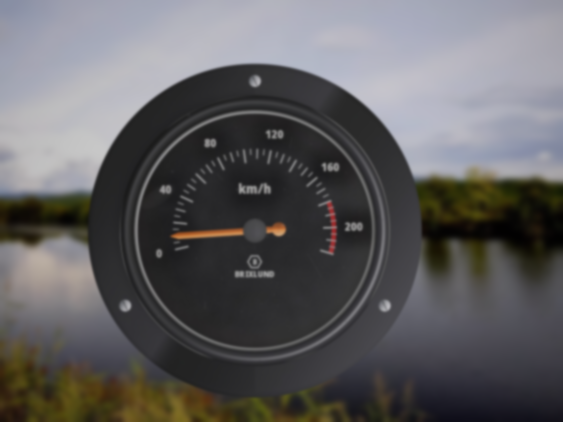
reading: 10,km/h
